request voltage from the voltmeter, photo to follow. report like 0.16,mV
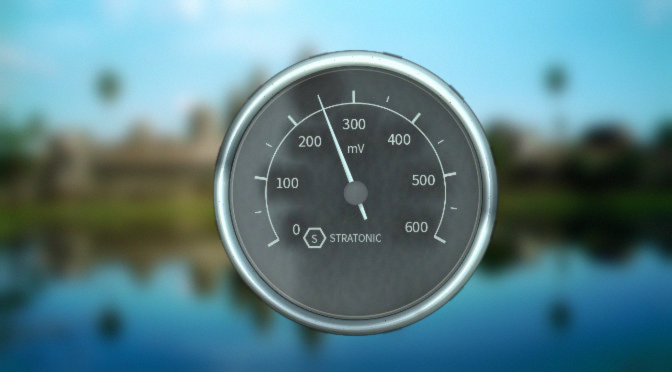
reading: 250,mV
